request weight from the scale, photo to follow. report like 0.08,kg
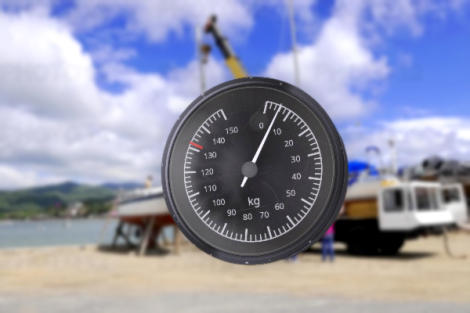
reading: 6,kg
